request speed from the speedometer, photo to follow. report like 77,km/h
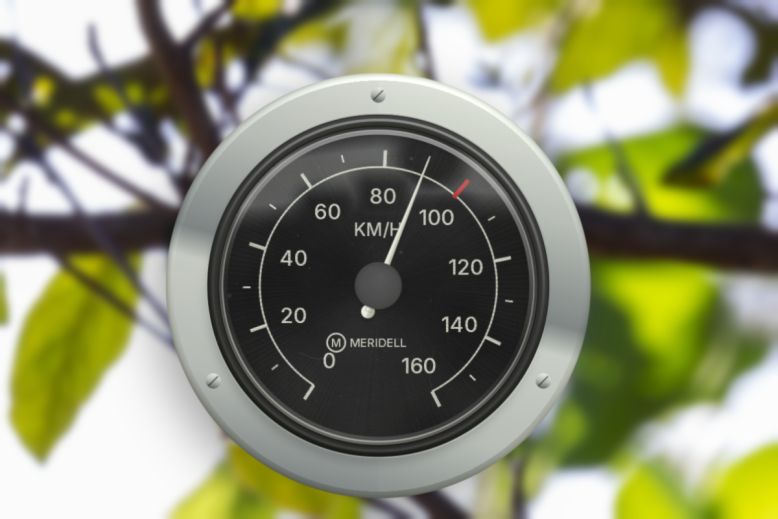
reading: 90,km/h
